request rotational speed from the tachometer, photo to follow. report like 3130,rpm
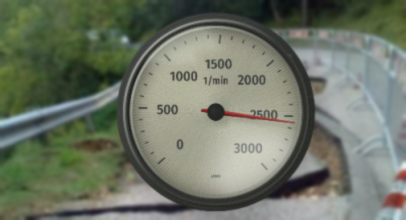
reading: 2550,rpm
